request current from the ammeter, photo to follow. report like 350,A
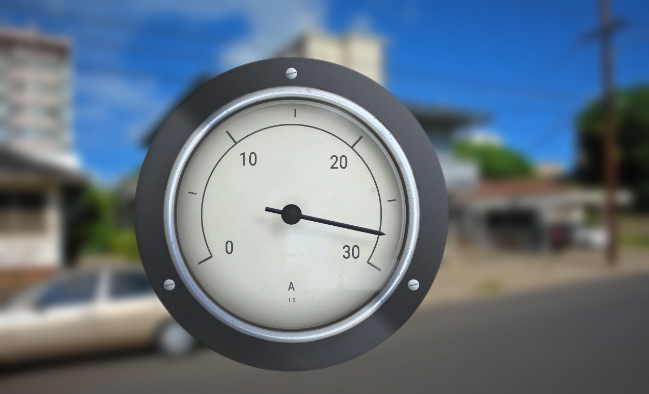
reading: 27.5,A
